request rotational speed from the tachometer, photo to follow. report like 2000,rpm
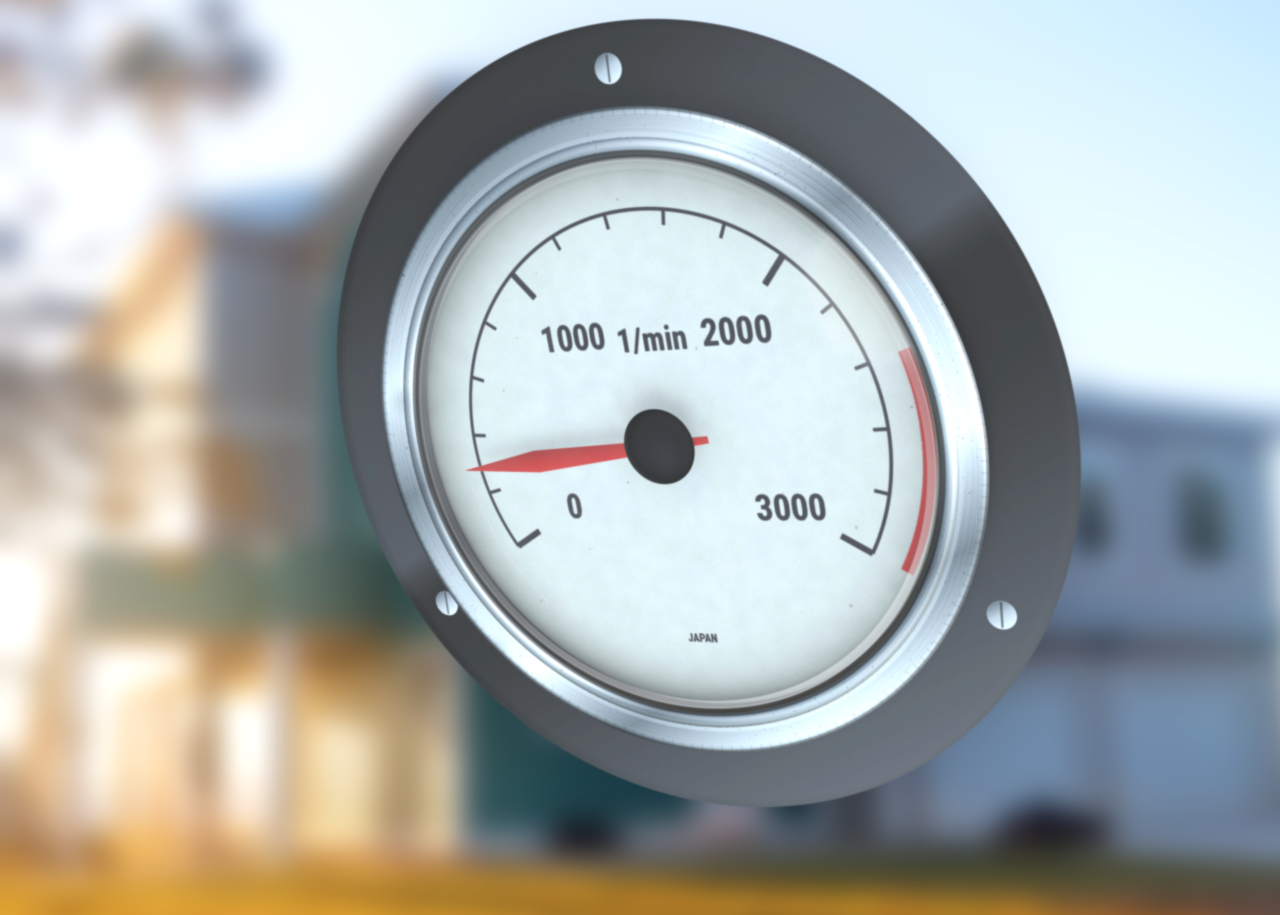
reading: 300,rpm
